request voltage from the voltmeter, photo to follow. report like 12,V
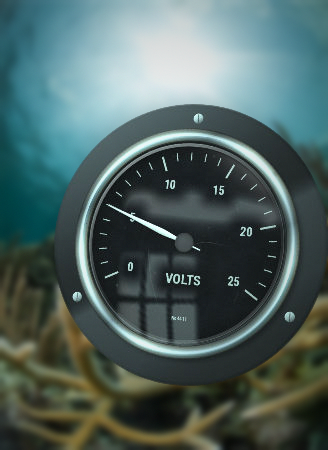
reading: 5,V
